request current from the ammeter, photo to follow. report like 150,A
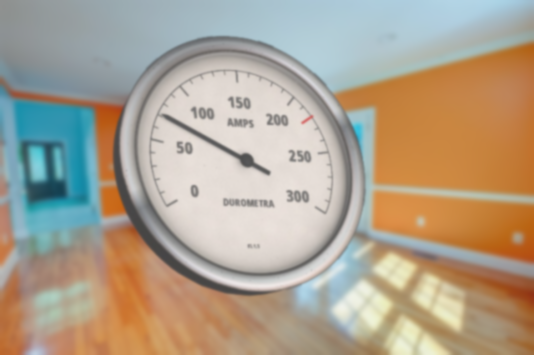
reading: 70,A
